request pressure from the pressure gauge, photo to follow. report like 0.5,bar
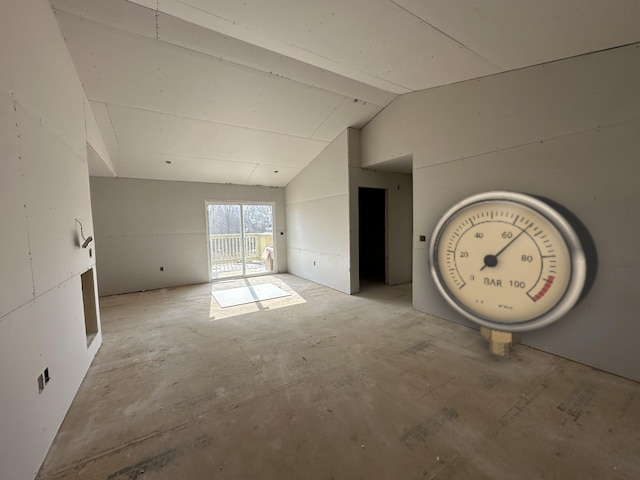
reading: 66,bar
